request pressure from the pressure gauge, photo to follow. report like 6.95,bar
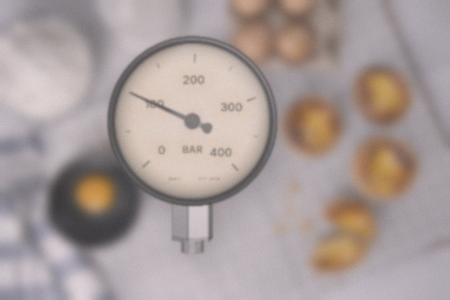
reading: 100,bar
